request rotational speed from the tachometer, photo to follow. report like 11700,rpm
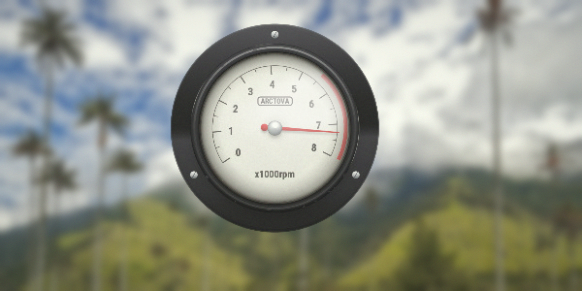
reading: 7250,rpm
